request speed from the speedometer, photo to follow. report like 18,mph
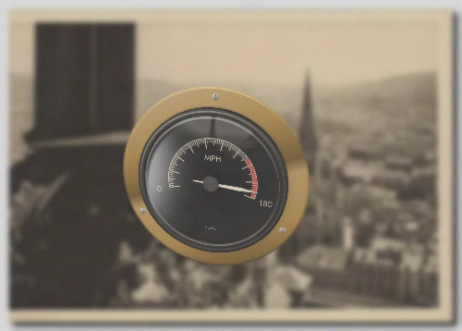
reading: 170,mph
